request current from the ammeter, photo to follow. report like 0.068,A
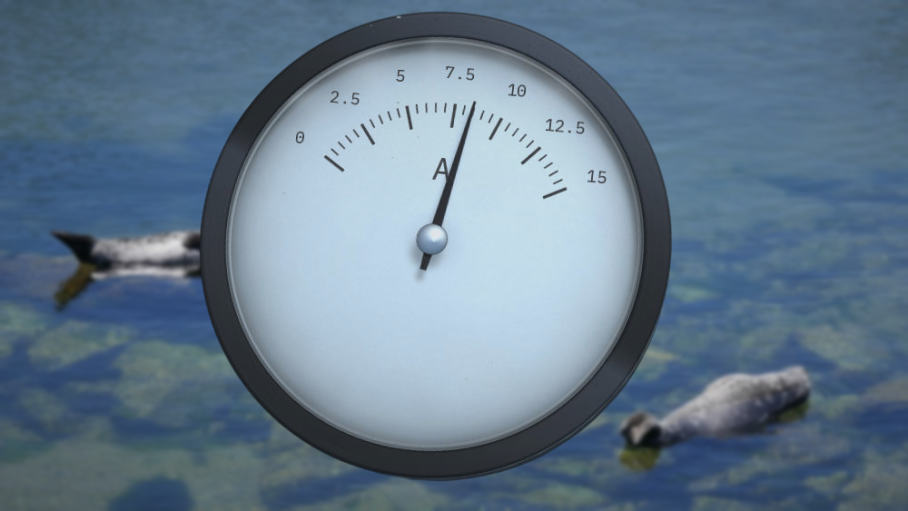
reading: 8.5,A
